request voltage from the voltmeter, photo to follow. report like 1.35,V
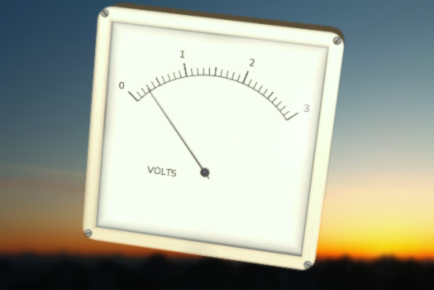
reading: 0.3,V
